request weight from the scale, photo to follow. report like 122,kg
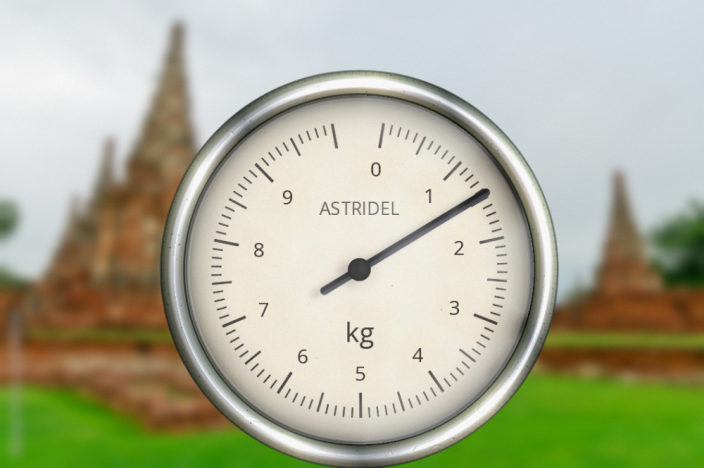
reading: 1.45,kg
